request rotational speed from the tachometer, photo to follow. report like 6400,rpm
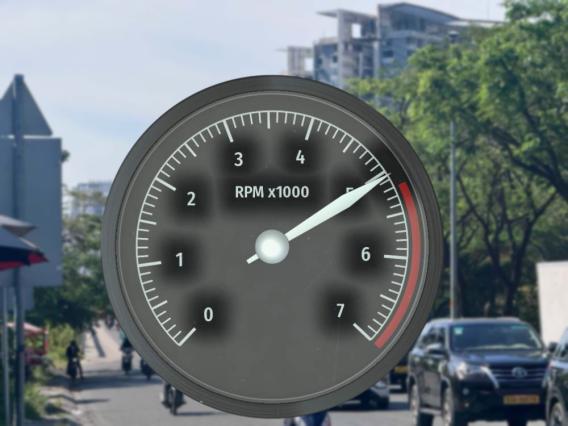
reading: 5050,rpm
